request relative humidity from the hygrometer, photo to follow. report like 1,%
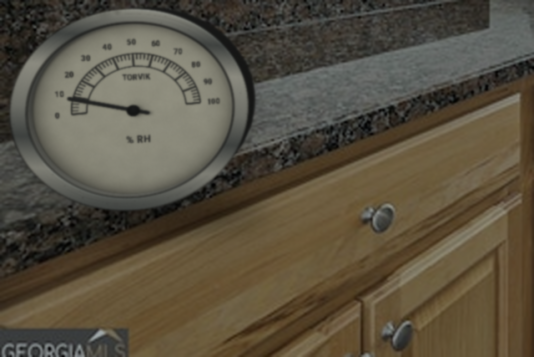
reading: 10,%
